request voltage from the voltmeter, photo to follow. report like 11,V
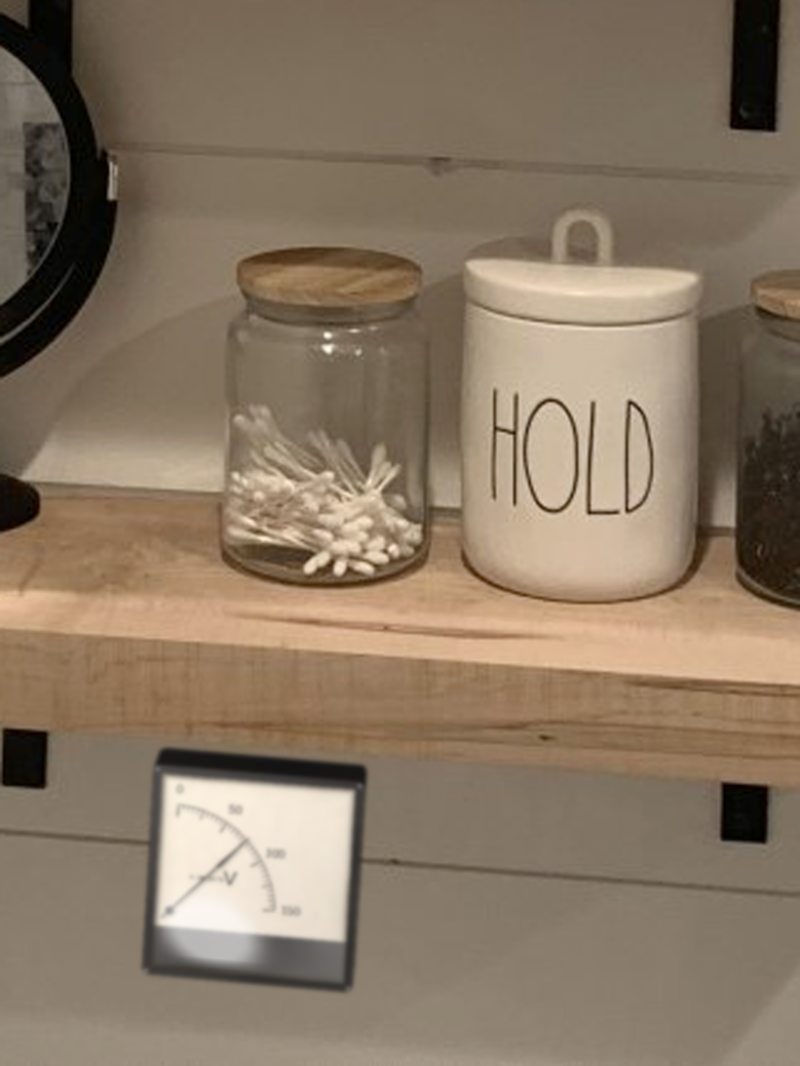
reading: 75,V
